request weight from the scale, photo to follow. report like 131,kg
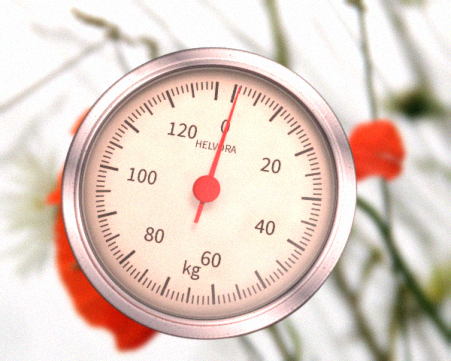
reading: 1,kg
